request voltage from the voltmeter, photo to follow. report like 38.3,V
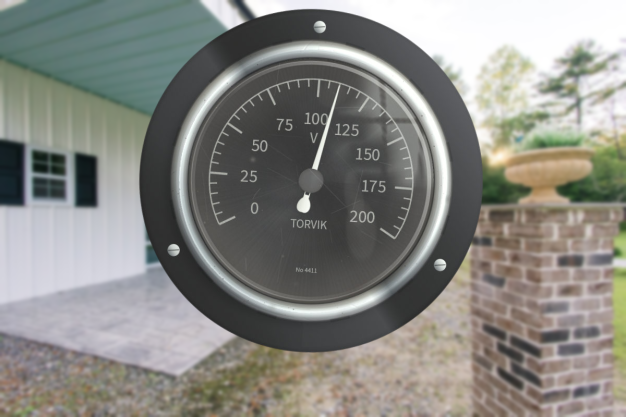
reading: 110,V
